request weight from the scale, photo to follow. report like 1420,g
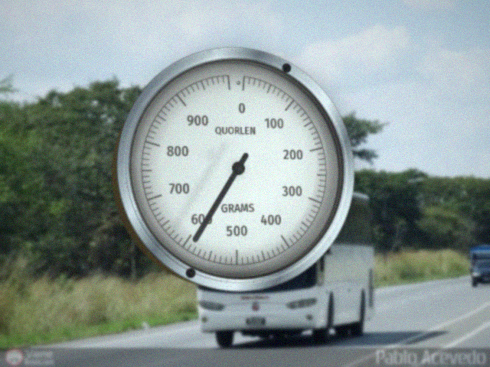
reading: 590,g
